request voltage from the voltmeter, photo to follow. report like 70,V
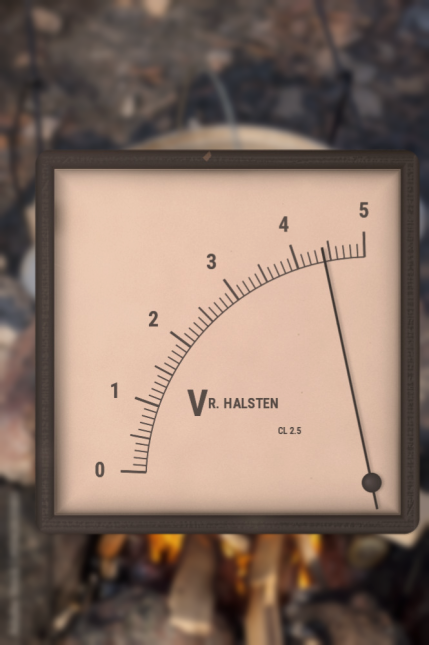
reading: 4.4,V
